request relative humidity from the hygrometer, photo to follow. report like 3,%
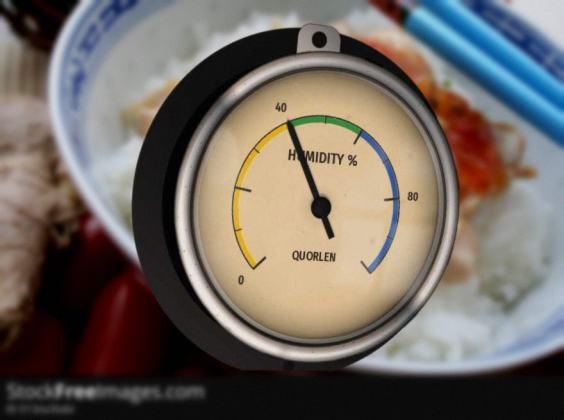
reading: 40,%
